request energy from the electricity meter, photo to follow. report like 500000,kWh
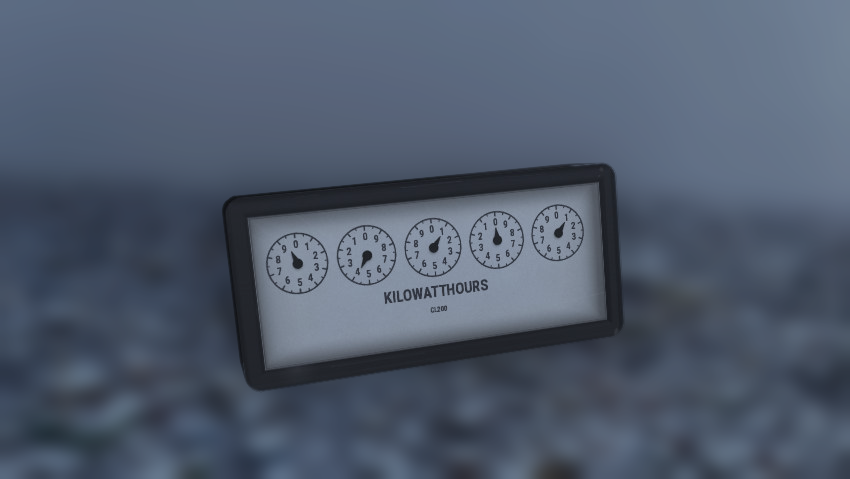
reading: 94101,kWh
